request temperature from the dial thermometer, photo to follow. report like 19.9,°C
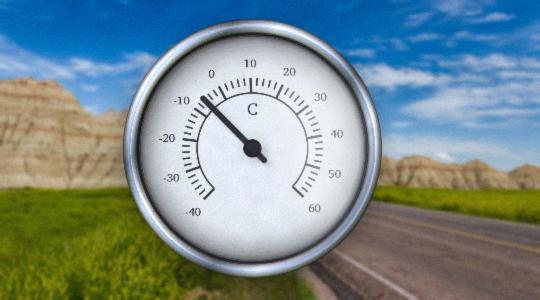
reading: -6,°C
